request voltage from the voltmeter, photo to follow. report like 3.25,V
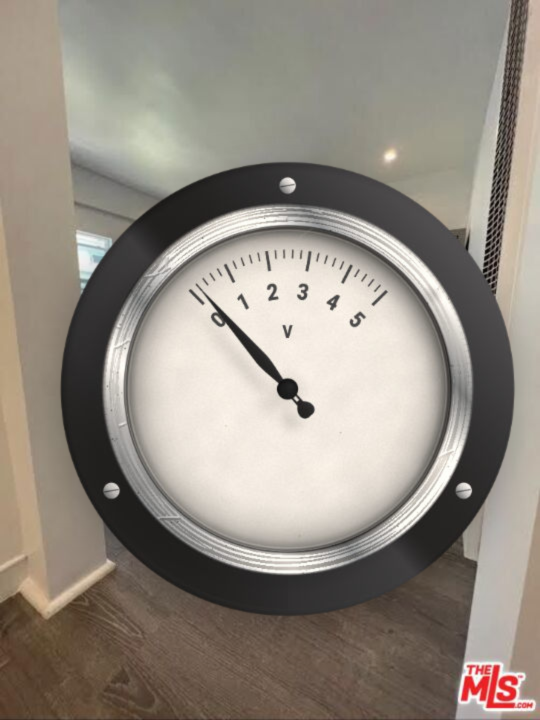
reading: 0.2,V
